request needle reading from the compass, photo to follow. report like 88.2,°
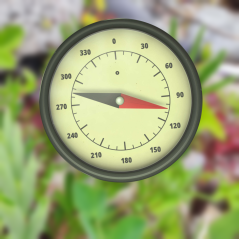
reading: 105,°
